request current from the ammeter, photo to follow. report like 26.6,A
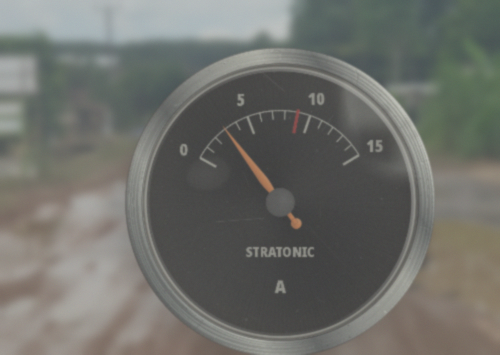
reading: 3,A
